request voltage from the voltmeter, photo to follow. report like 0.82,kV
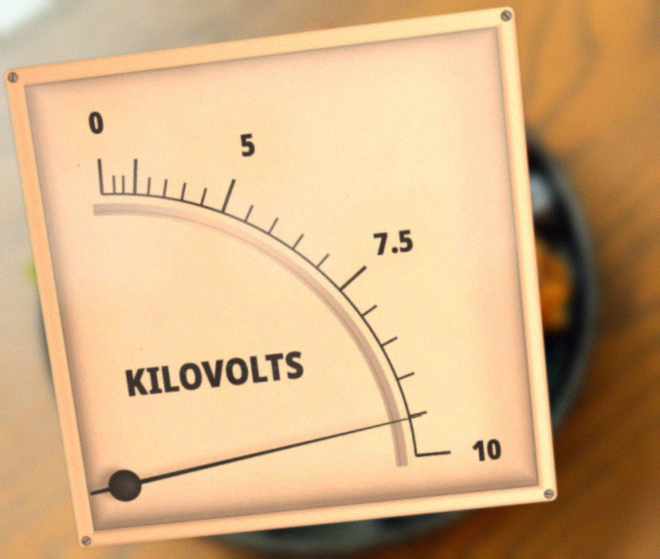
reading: 9.5,kV
